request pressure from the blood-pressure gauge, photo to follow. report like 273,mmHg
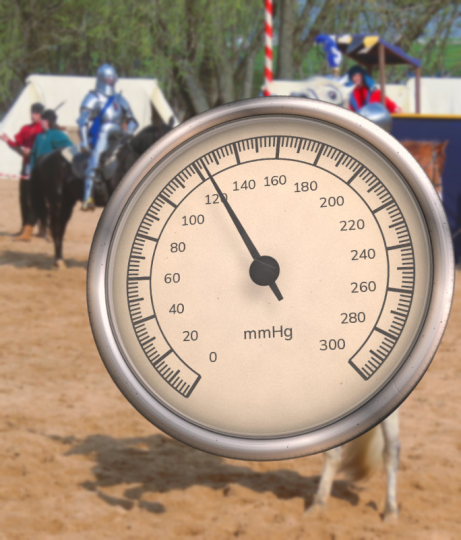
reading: 124,mmHg
